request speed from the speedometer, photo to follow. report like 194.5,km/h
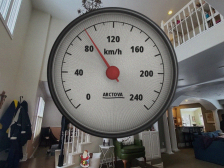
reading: 90,km/h
